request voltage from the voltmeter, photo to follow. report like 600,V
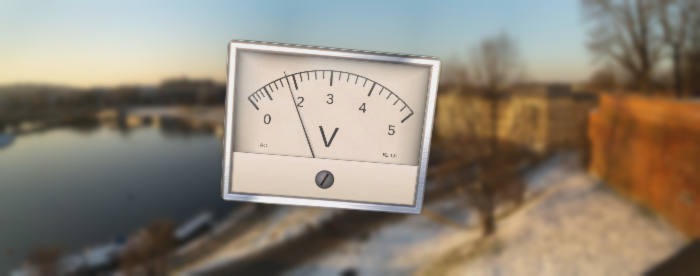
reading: 1.8,V
